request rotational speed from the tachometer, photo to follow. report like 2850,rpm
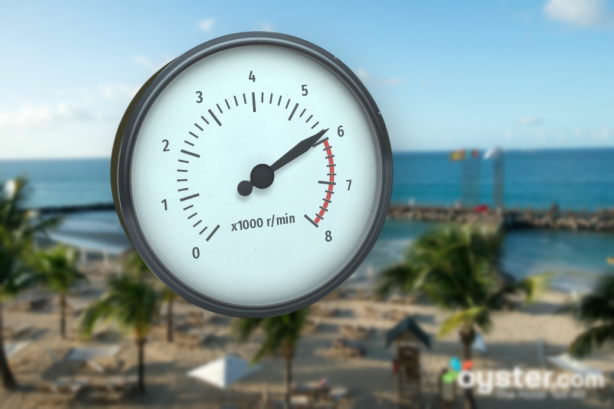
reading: 5800,rpm
